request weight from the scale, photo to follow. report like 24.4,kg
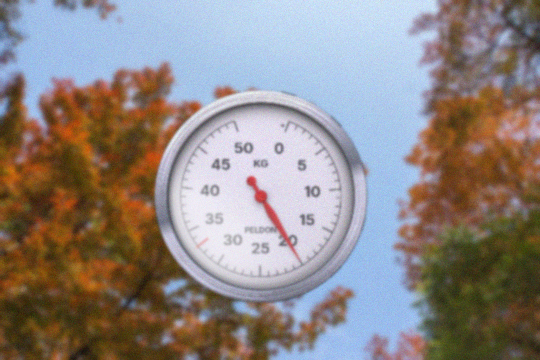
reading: 20,kg
